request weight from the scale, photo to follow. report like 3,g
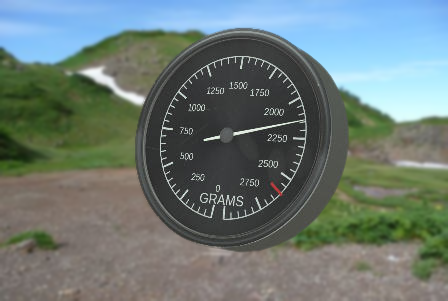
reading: 2150,g
